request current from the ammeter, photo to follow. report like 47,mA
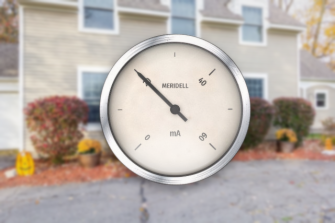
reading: 20,mA
